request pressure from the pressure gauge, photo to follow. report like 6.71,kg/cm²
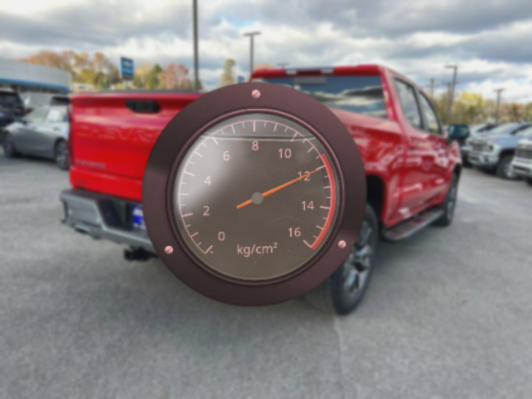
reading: 12,kg/cm²
